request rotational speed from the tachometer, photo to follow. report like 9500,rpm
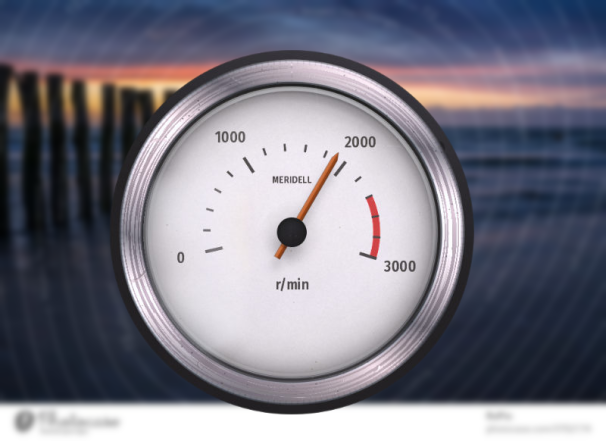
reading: 1900,rpm
